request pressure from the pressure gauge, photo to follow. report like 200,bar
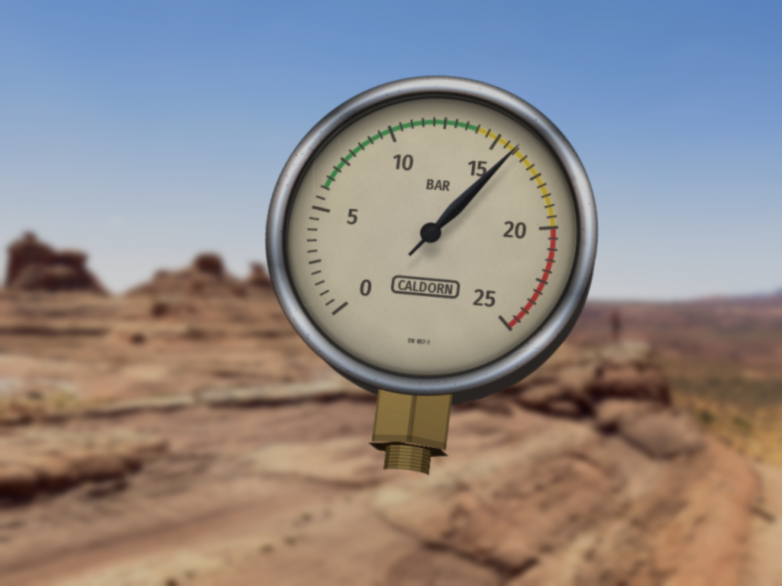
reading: 16,bar
